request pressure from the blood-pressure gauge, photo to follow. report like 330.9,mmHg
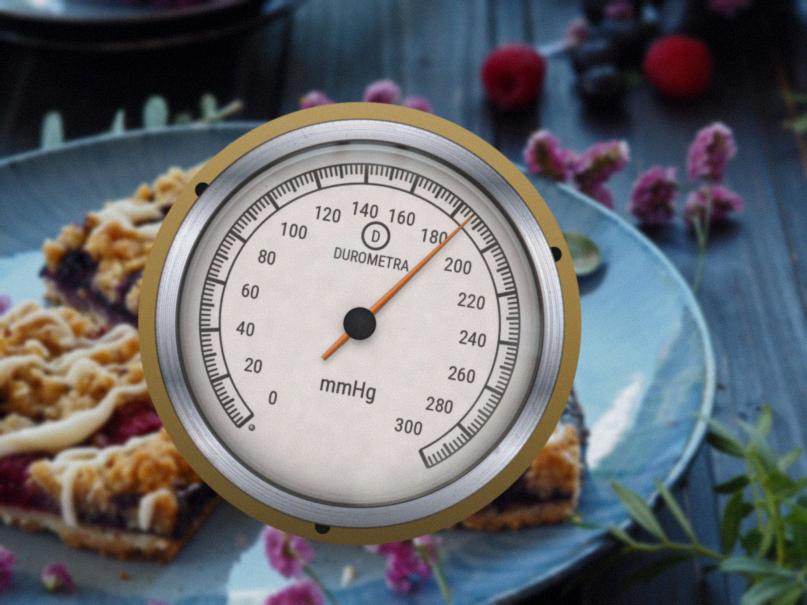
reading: 186,mmHg
